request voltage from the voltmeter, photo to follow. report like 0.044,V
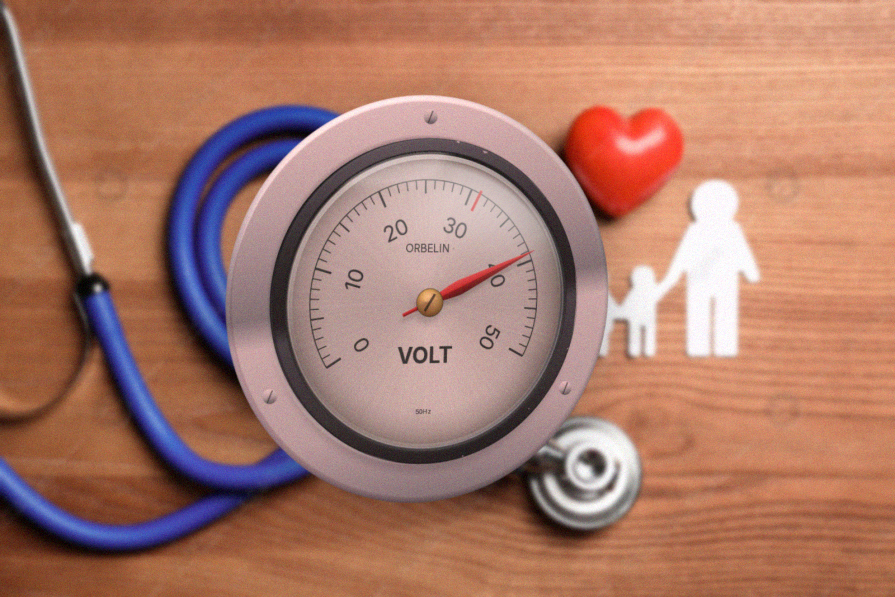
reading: 39,V
